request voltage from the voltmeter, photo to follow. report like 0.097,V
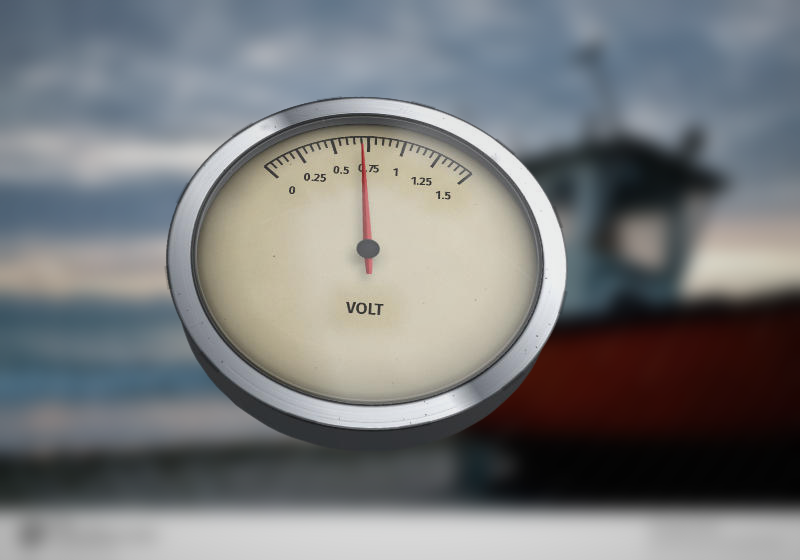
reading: 0.7,V
